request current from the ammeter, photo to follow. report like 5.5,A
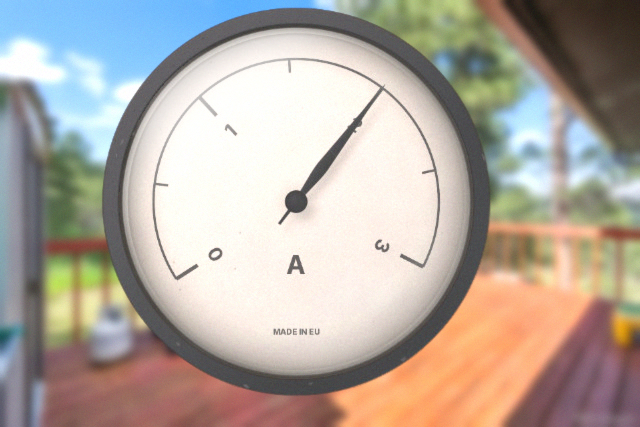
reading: 2,A
